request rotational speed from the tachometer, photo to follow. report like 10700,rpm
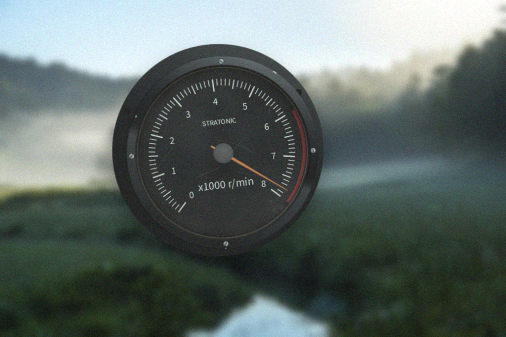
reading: 7800,rpm
